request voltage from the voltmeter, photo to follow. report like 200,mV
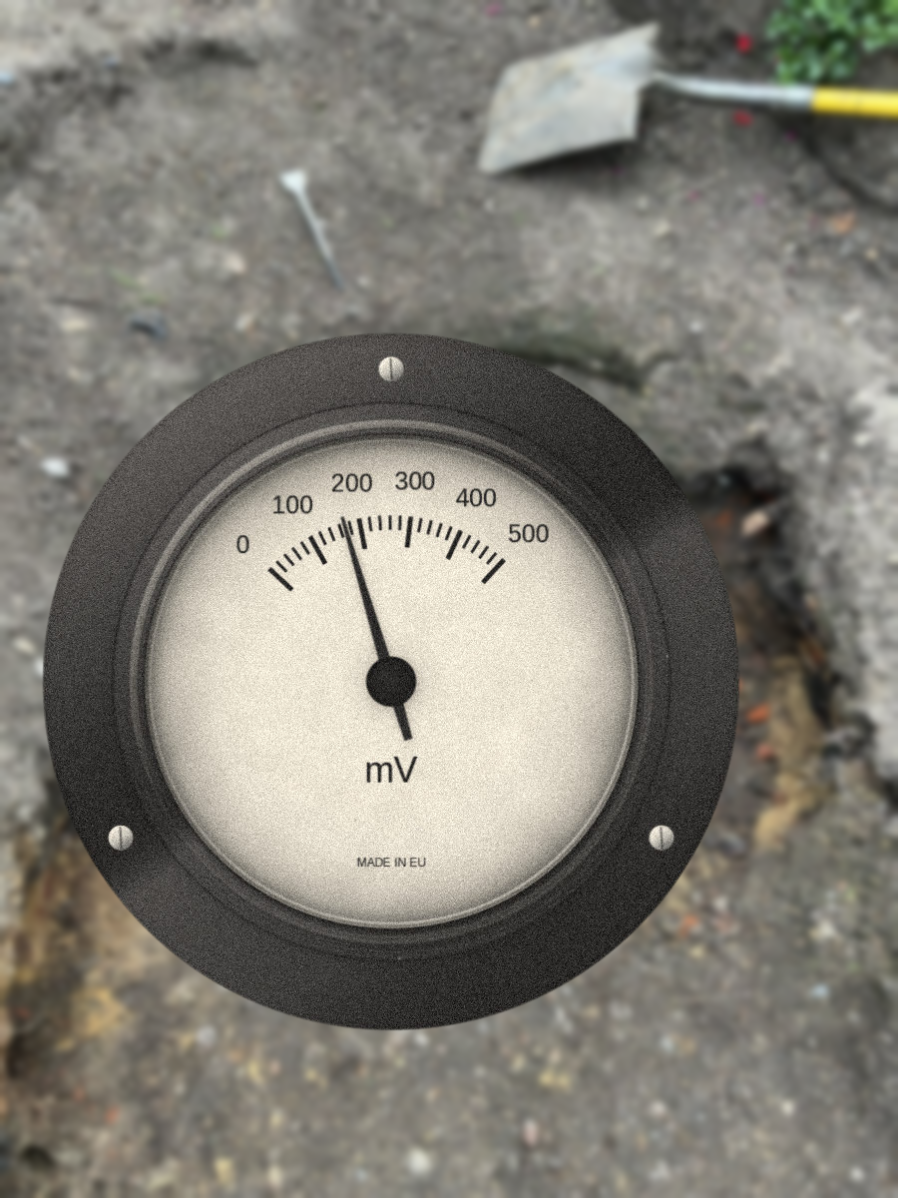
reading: 170,mV
